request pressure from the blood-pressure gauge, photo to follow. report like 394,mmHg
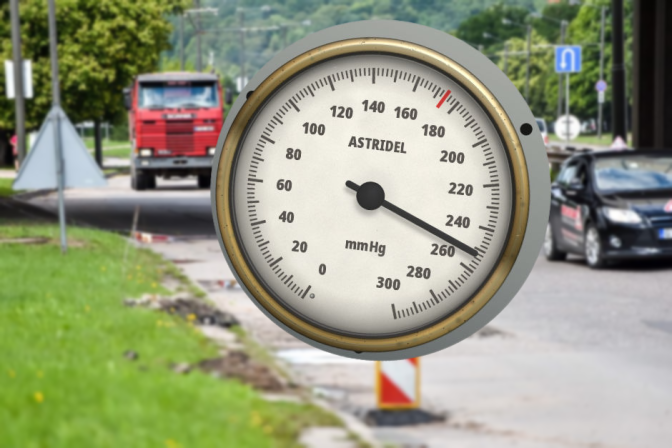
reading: 252,mmHg
